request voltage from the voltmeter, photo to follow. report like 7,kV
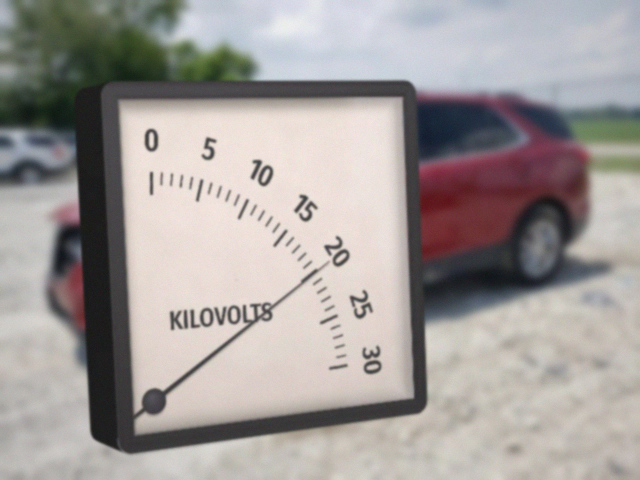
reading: 20,kV
